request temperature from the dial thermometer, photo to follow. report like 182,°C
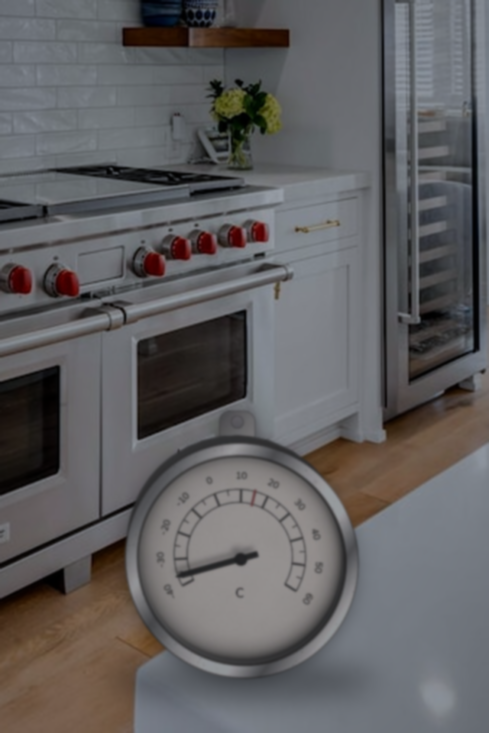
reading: -35,°C
